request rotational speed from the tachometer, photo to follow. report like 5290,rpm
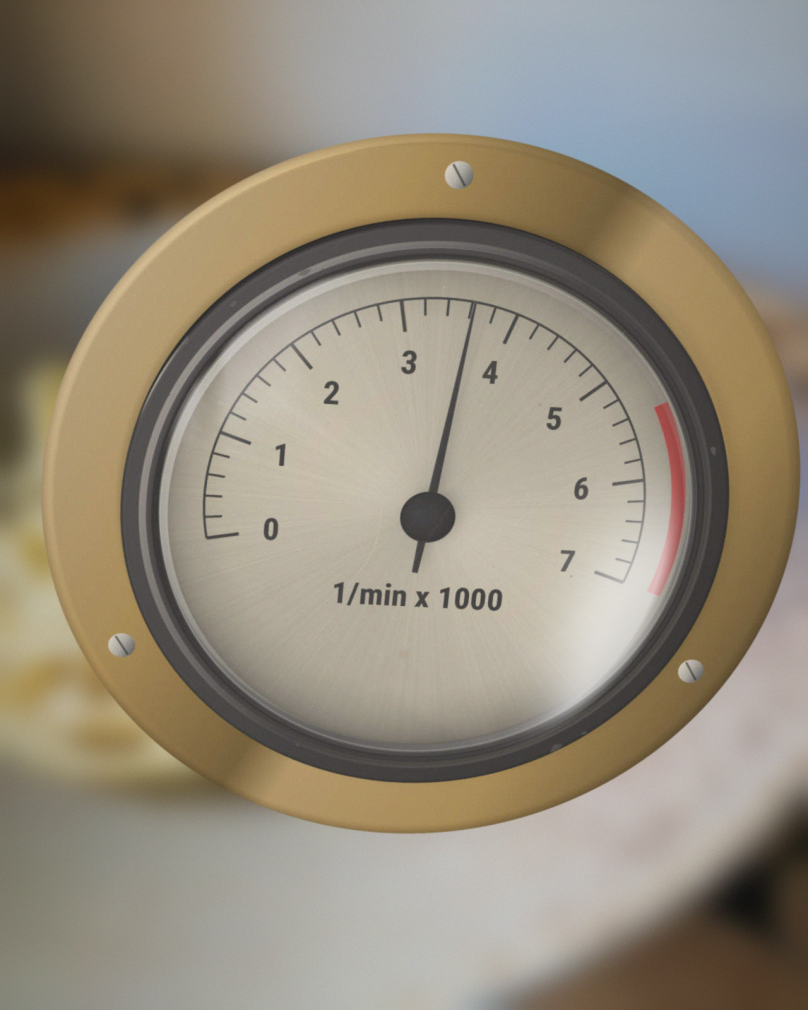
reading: 3600,rpm
